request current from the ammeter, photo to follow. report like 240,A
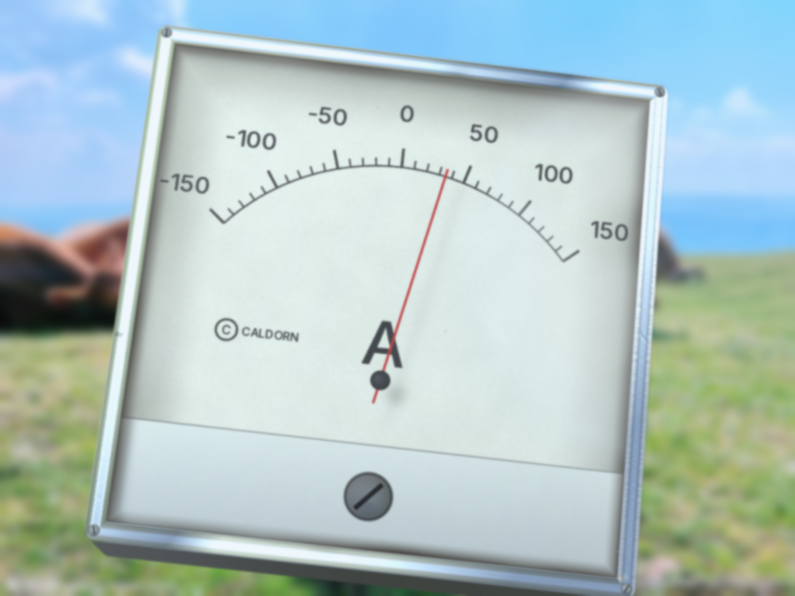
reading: 35,A
